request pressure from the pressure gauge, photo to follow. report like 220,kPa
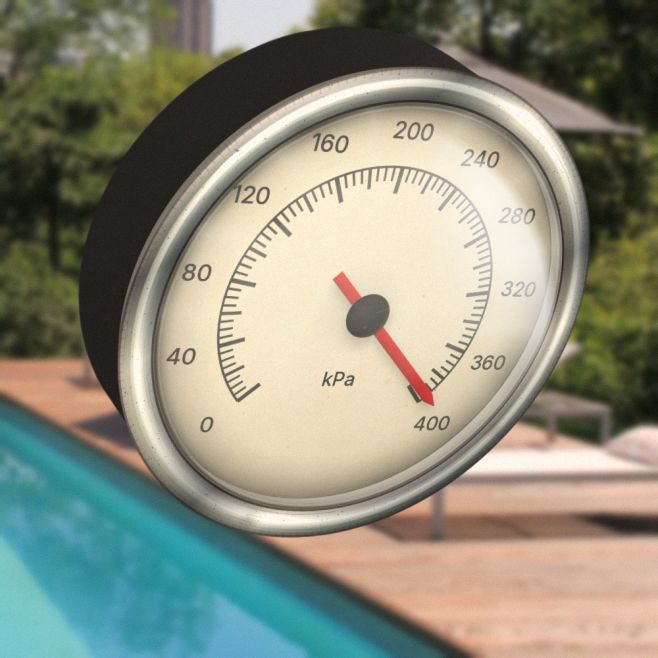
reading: 395,kPa
